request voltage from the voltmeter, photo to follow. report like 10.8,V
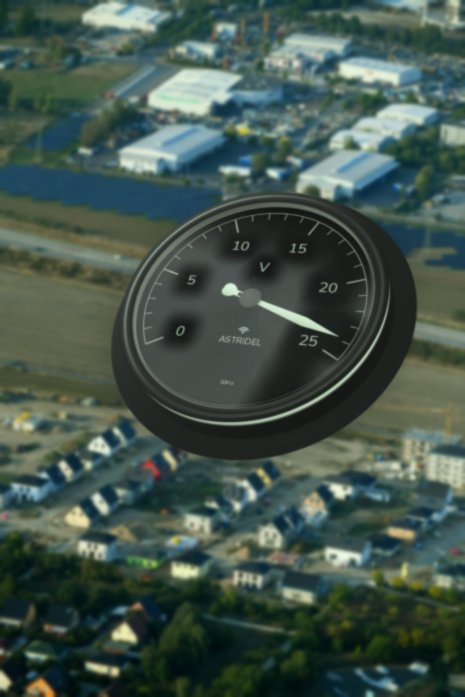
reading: 24,V
